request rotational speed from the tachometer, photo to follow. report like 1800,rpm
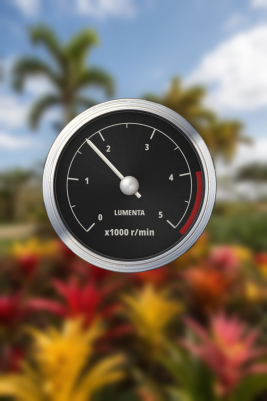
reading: 1750,rpm
